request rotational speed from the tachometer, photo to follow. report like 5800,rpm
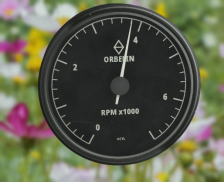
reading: 3800,rpm
